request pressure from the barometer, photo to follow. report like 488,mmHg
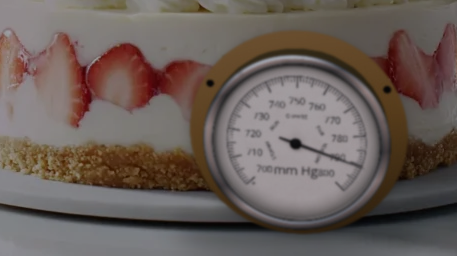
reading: 790,mmHg
